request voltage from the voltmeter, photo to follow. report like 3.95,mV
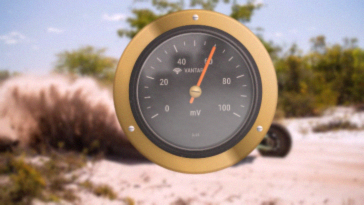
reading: 60,mV
